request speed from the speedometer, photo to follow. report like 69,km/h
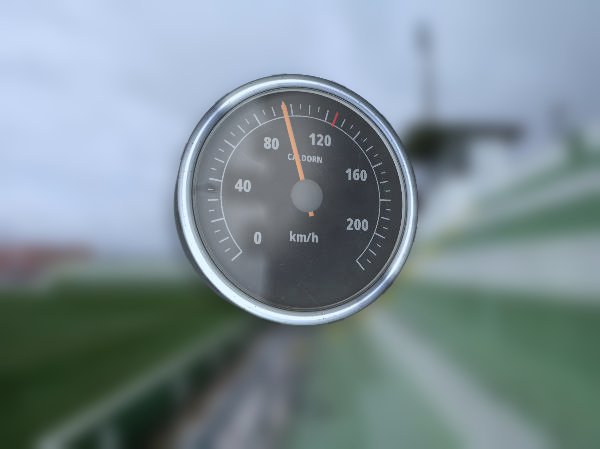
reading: 95,km/h
